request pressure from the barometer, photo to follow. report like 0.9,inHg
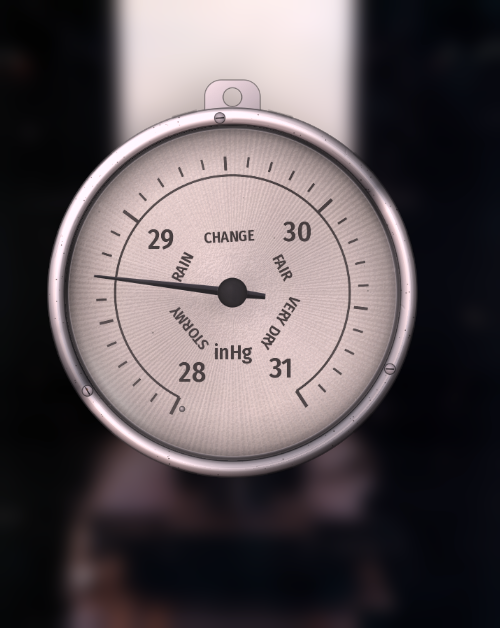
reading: 28.7,inHg
